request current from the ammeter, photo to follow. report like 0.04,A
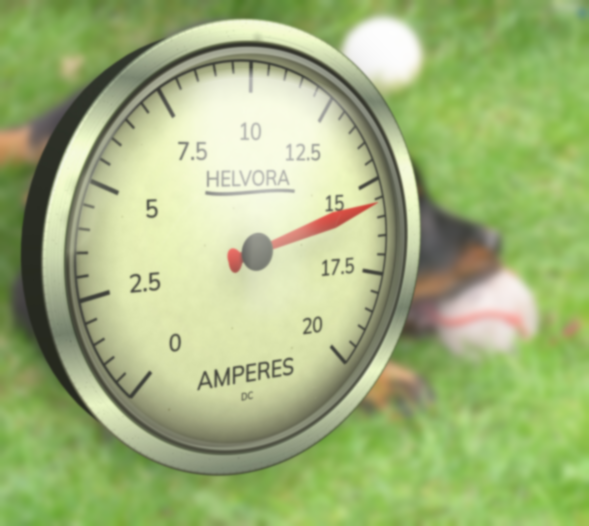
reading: 15.5,A
